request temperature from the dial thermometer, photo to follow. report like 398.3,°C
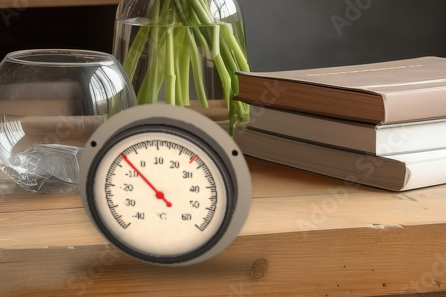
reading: -5,°C
